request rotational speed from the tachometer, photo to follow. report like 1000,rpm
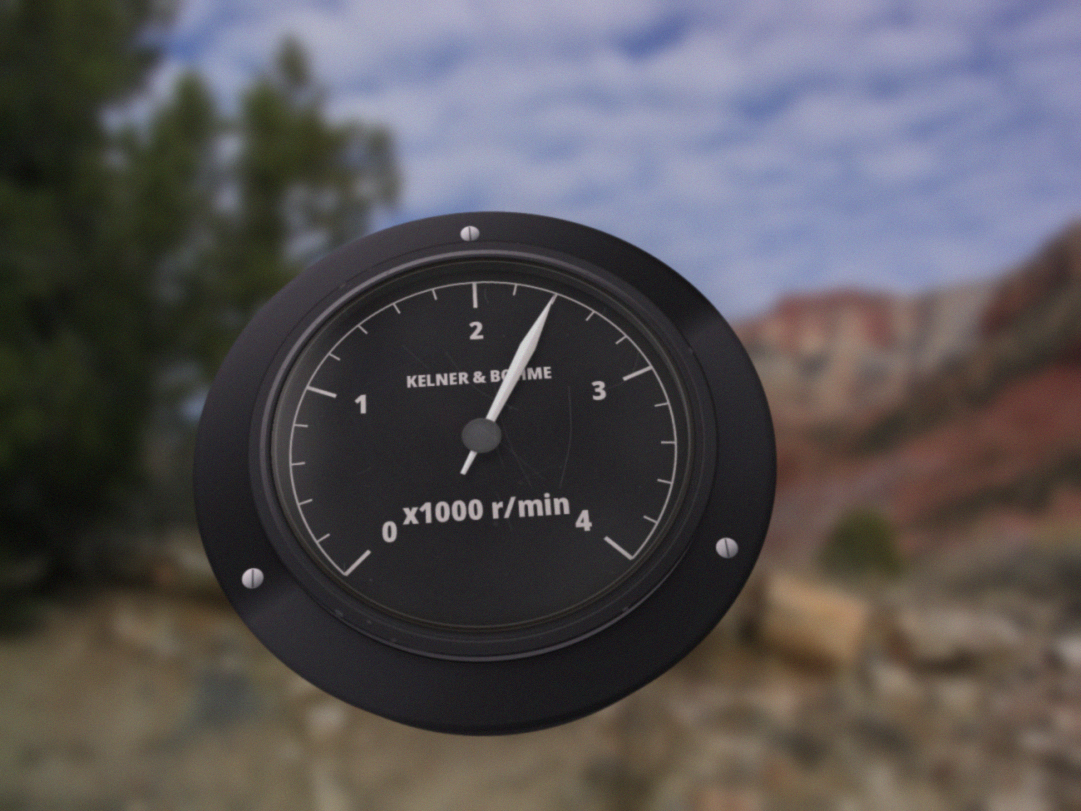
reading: 2400,rpm
